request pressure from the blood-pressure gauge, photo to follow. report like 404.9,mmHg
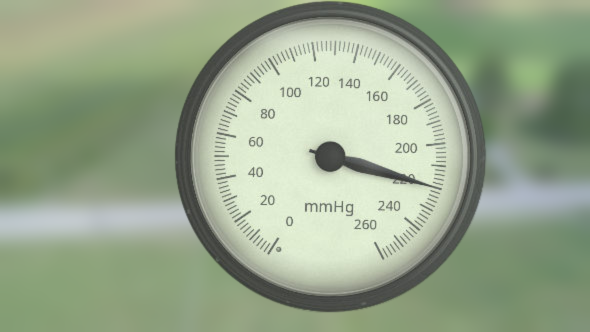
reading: 220,mmHg
